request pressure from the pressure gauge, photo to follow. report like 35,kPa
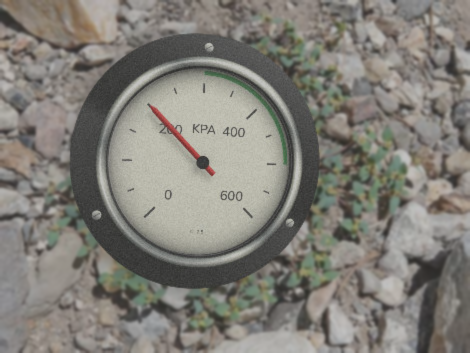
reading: 200,kPa
